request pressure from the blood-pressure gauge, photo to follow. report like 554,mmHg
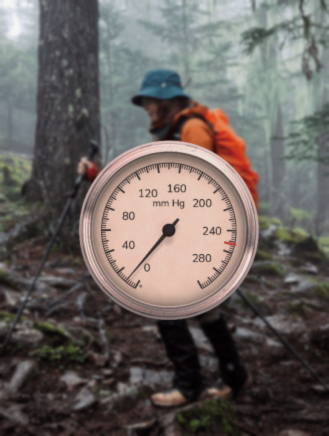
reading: 10,mmHg
